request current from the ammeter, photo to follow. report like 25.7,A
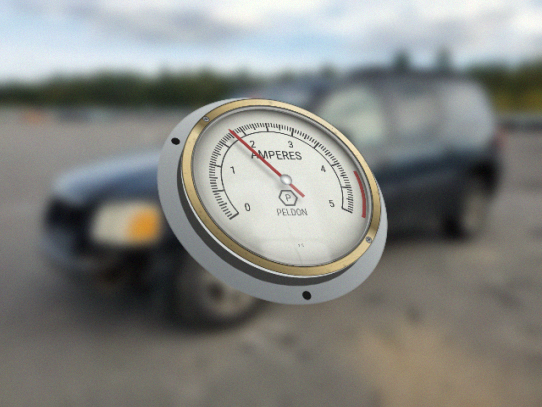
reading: 1.75,A
